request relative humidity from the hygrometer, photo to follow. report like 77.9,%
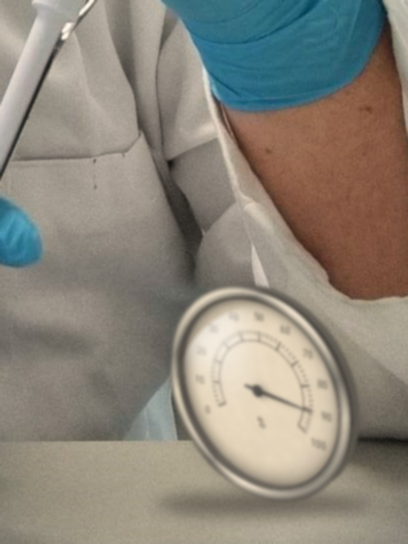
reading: 90,%
